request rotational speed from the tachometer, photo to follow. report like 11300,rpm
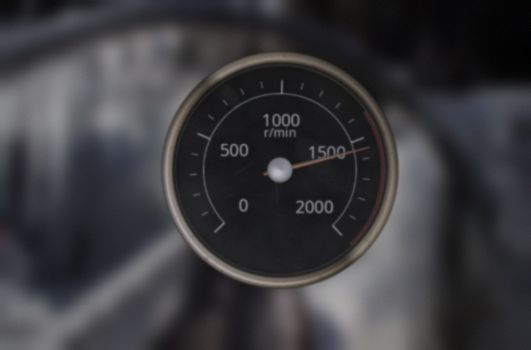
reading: 1550,rpm
